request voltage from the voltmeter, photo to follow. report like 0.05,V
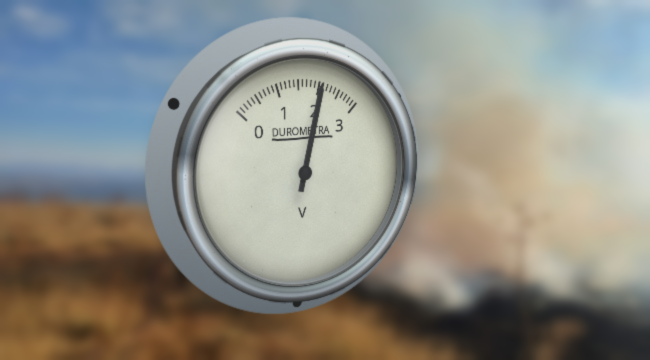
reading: 2,V
